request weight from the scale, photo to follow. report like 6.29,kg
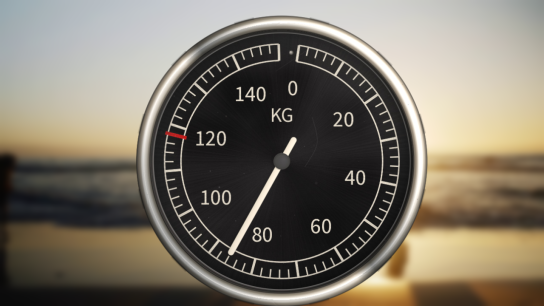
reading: 86,kg
